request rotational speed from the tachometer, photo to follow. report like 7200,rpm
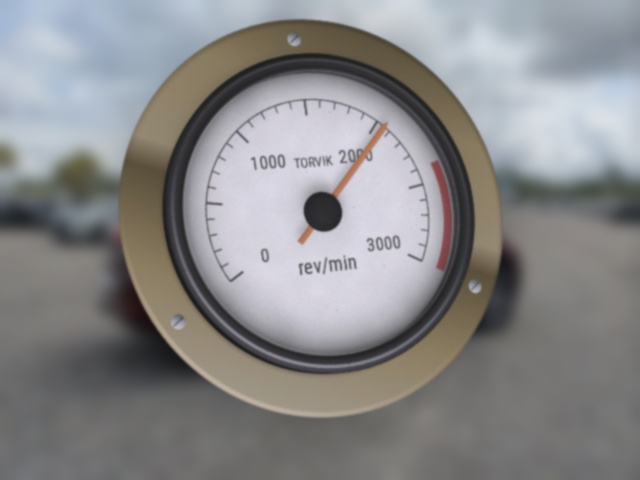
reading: 2050,rpm
